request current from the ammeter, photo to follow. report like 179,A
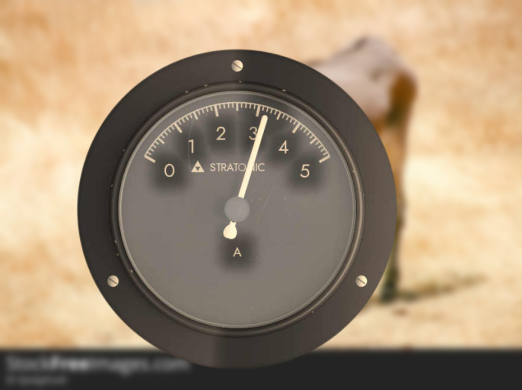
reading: 3.2,A
